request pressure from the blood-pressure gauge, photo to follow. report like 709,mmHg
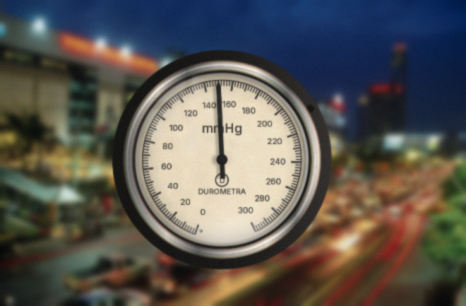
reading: 150,mmHg
